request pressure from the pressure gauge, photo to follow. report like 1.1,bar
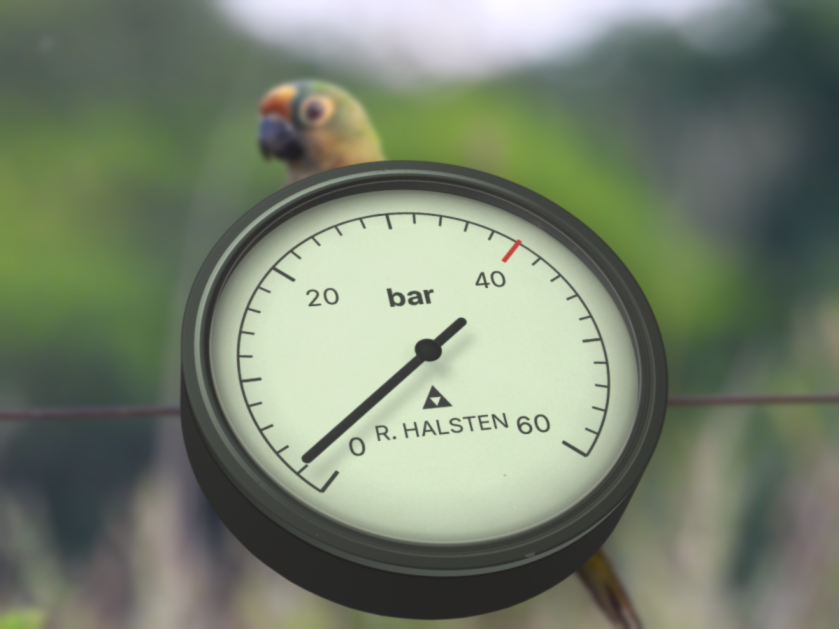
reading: 2,bar
